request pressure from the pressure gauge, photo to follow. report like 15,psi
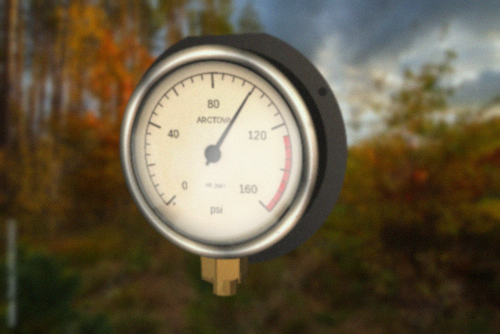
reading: 100,psi
